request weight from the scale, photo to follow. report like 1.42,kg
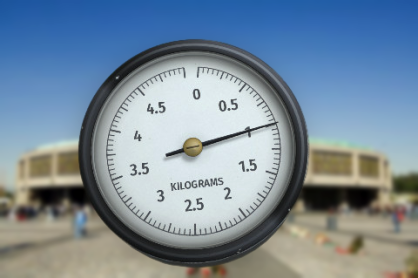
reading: 1,kg
